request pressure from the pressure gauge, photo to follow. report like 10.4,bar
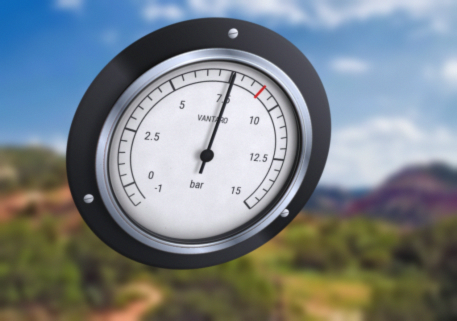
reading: 7.5,bar
